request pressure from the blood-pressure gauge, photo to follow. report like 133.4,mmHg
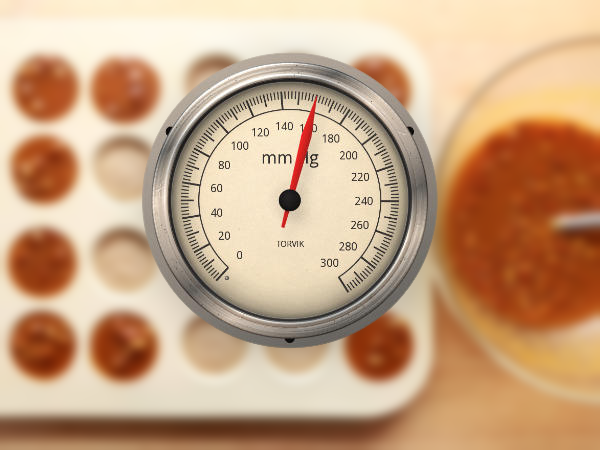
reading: 160,mmHg
